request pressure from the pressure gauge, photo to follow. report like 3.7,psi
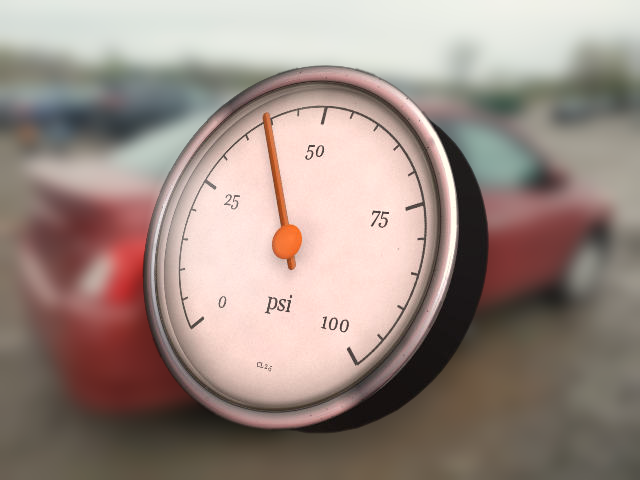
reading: 40,psi
